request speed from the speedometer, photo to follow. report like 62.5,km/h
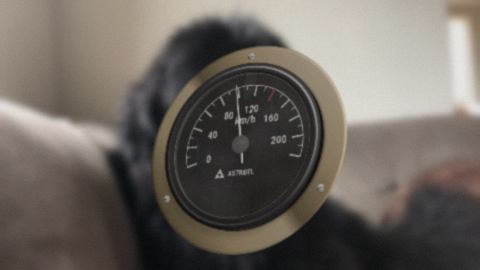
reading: 100,km/h
